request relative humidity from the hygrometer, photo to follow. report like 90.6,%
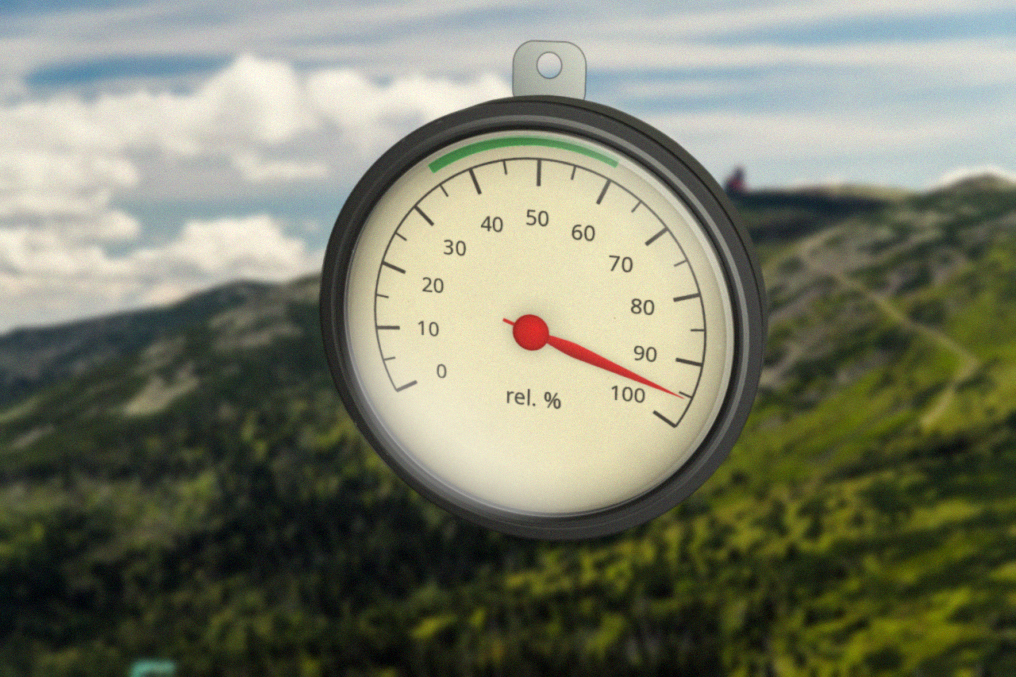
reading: 95,%
